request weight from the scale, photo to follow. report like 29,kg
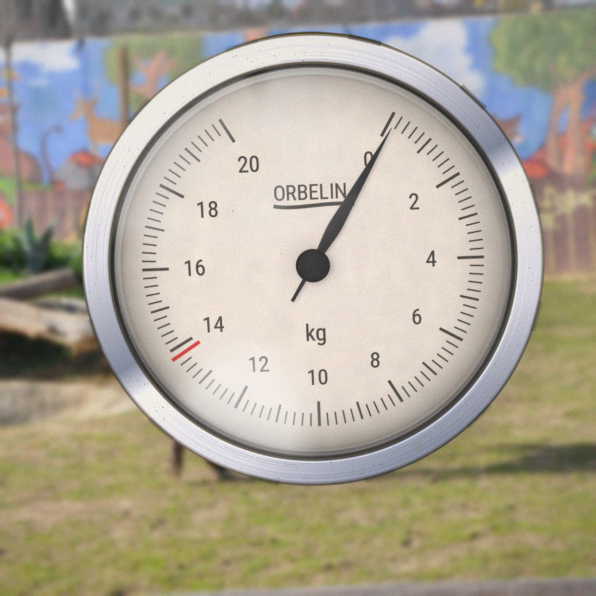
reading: 0.1,kg
